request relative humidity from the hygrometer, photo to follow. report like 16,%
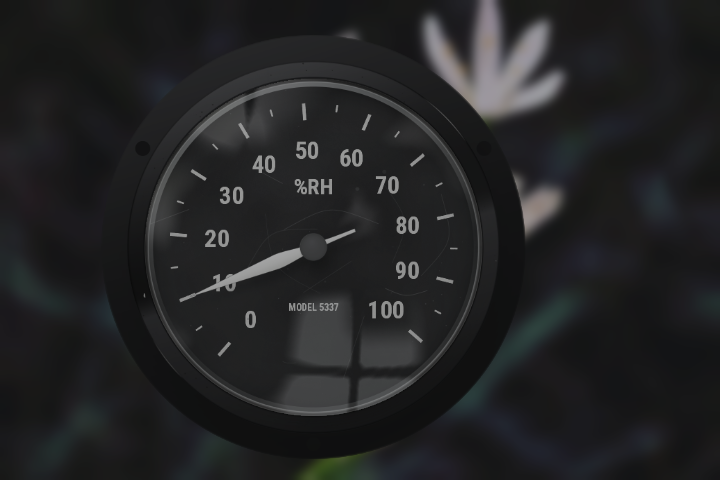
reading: 10,%
